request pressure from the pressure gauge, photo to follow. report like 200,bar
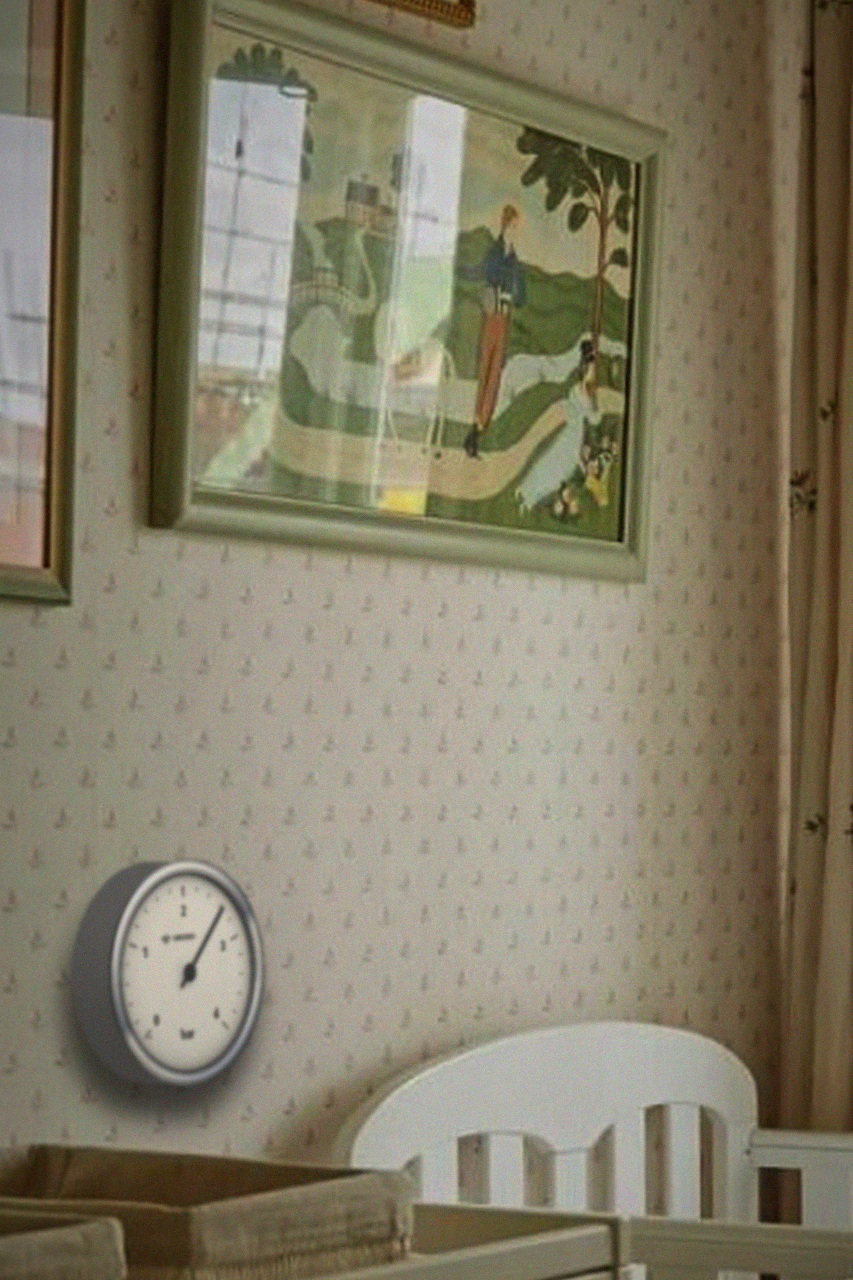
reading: 2.6,bar
